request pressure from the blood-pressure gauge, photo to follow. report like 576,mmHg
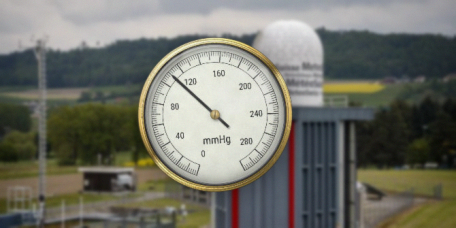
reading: 110,mmHg
